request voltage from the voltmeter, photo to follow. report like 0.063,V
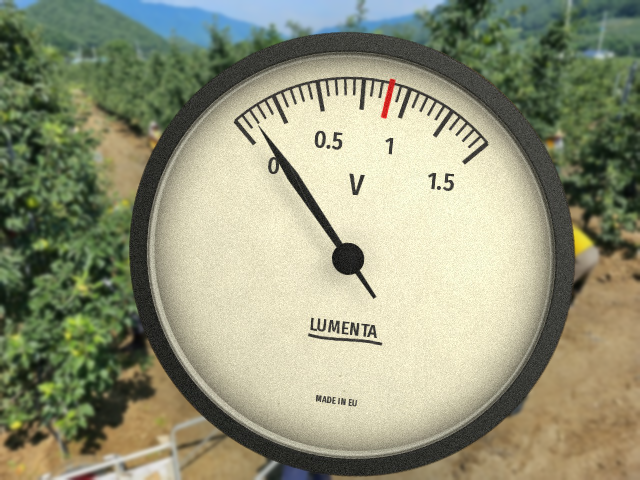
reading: 0.1,V
